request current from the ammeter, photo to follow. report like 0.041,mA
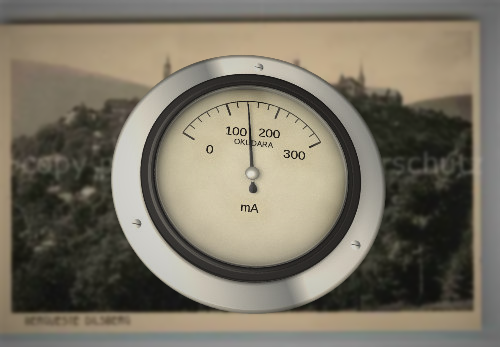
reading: 140,mA
